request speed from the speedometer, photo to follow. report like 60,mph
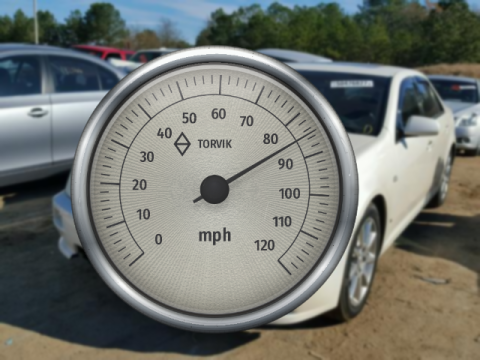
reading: 85,mph
